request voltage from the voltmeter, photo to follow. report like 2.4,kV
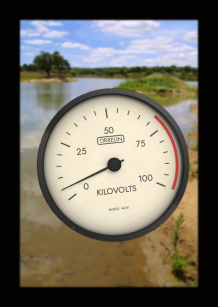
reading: 5,kV
